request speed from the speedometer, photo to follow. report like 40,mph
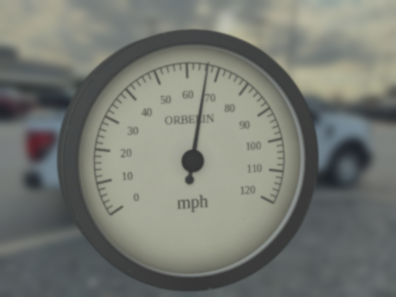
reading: 66,mph
